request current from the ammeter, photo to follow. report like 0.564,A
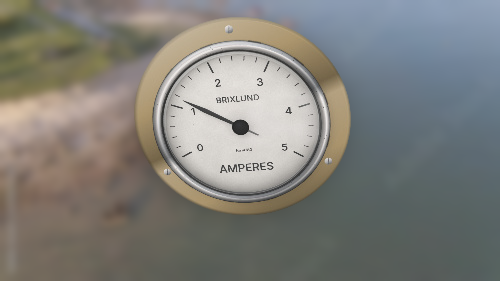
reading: 1.2,A
